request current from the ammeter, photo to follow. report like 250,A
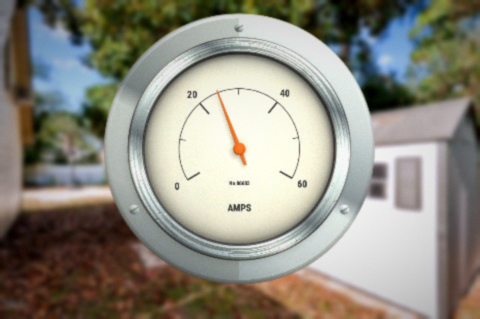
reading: 25,A
